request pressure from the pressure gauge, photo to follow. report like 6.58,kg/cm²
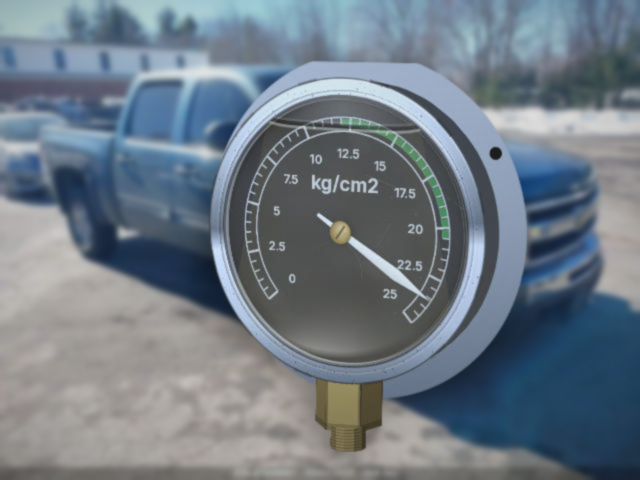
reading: 23.5,kg/cm²
